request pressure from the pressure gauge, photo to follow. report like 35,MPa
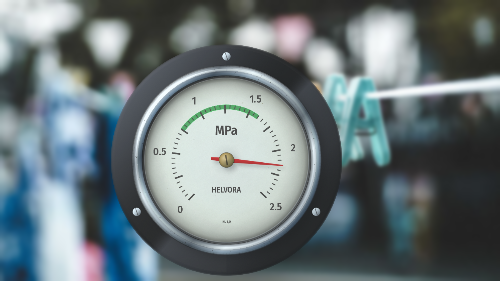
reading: 2.15,MPa
